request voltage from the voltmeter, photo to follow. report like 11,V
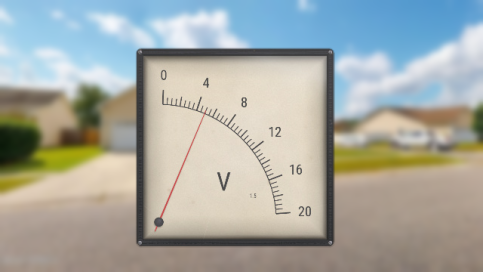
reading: 5,V
